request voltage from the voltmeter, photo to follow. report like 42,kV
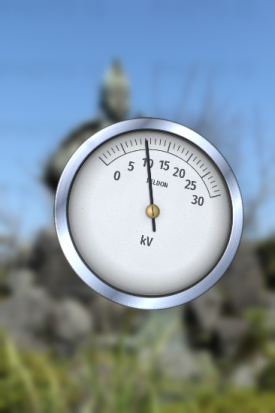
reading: 10,kV
